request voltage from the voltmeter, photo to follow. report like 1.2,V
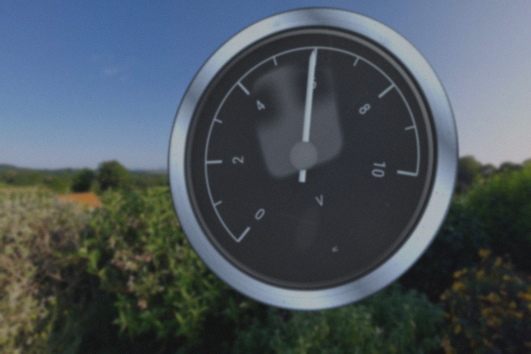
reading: 6,V
